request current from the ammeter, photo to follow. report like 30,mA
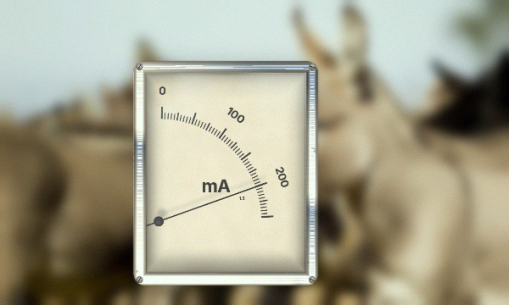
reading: 200,mA
